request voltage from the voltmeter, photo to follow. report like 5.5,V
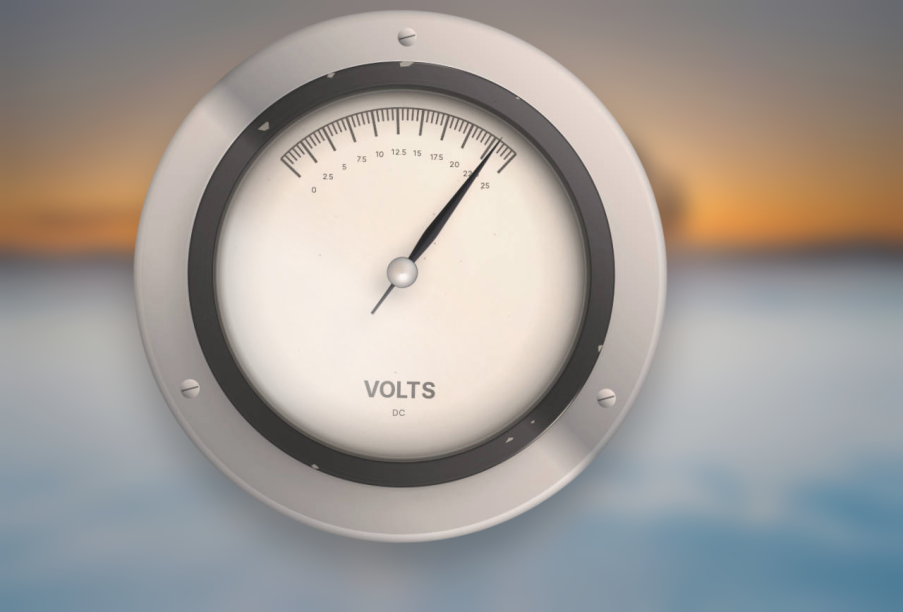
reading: 23,V
